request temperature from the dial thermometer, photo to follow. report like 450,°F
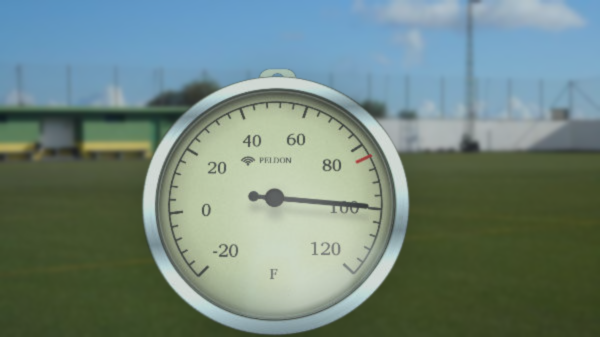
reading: 100,°F
